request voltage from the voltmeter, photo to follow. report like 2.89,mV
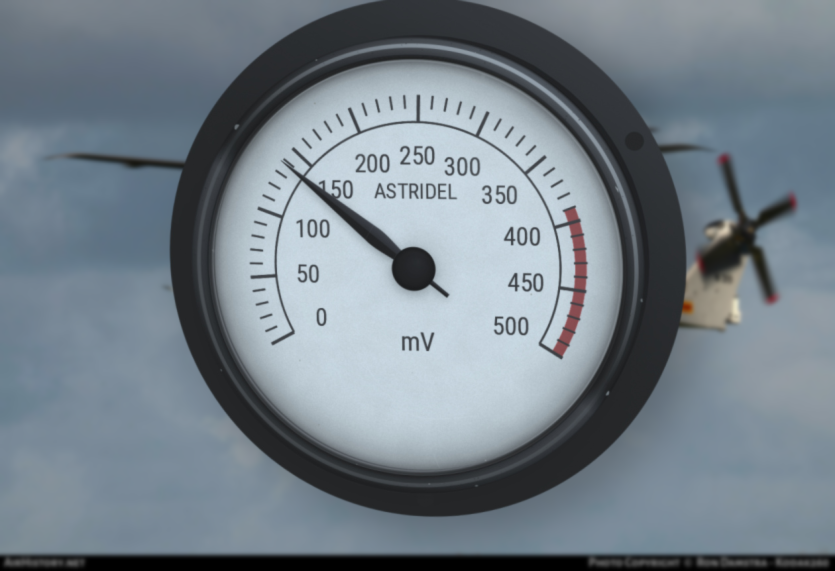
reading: 140,mV
